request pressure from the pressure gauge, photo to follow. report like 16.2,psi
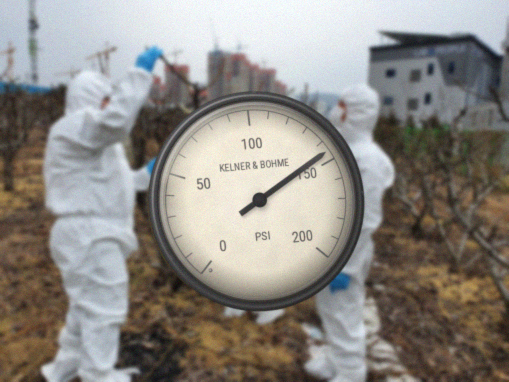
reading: 145,psi
